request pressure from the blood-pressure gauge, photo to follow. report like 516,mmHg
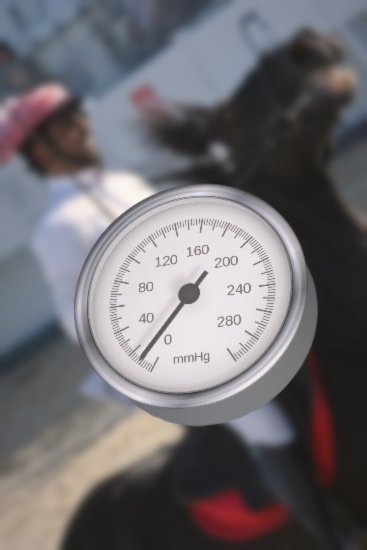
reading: 10,mmHg
